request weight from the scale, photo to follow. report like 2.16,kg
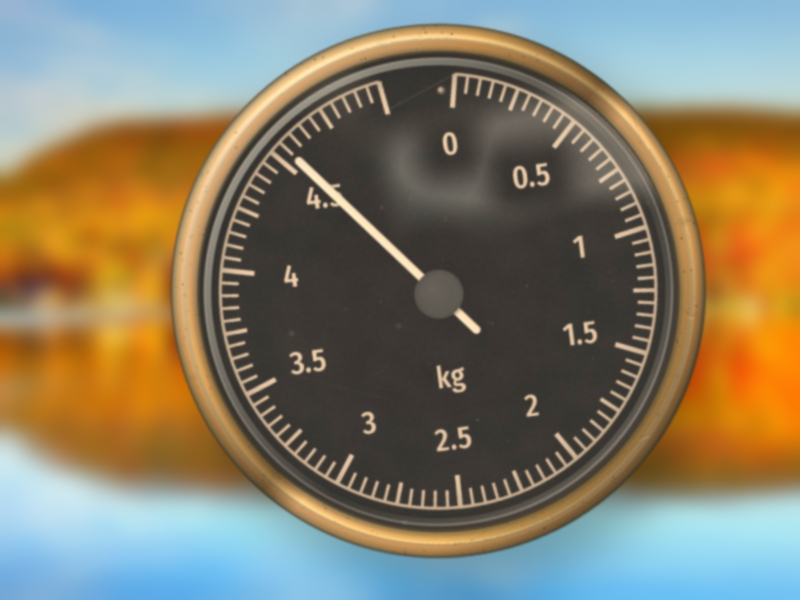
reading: 4.55,kg
